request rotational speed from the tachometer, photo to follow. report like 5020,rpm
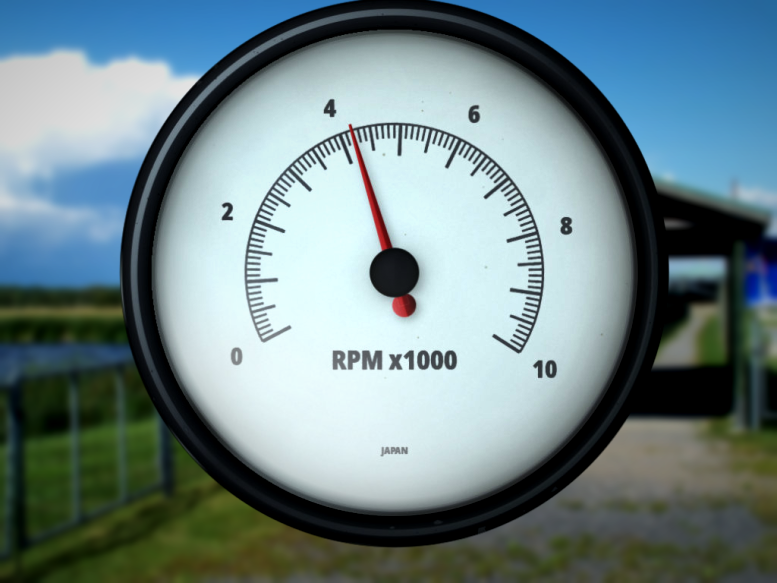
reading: 4200,rpm
